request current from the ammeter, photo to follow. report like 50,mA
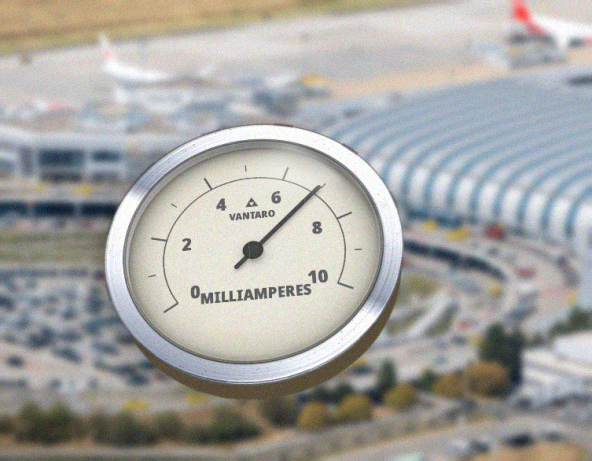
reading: 7,mA
